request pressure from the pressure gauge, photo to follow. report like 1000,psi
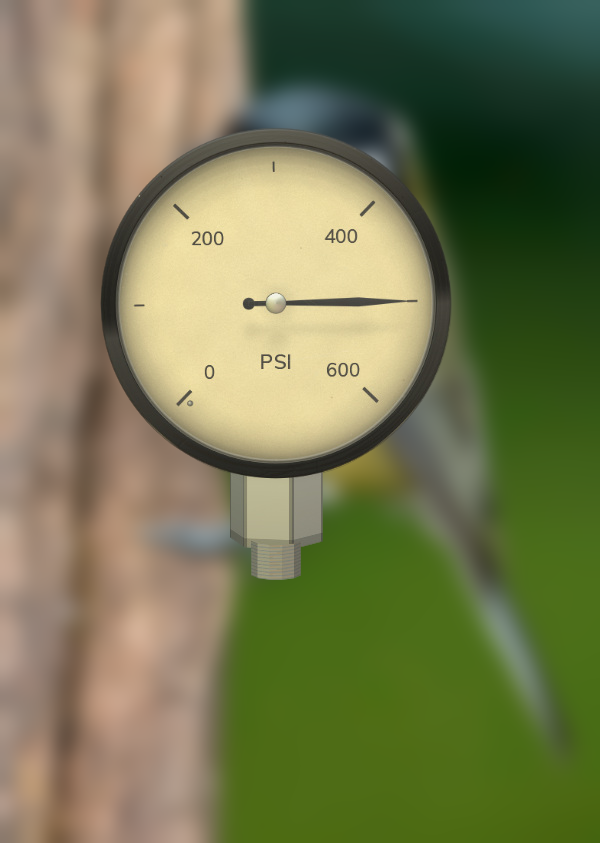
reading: 500,psi
